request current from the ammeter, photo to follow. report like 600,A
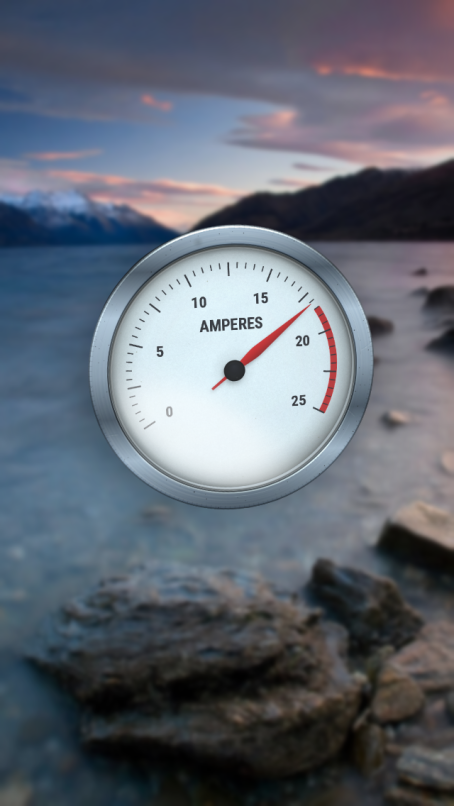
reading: 18,A
